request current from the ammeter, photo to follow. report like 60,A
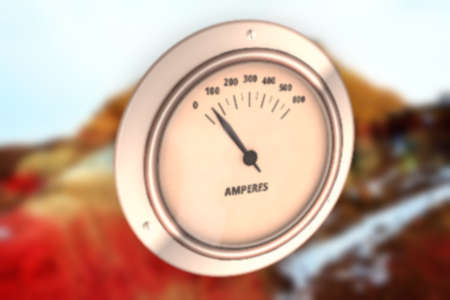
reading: 50,A
